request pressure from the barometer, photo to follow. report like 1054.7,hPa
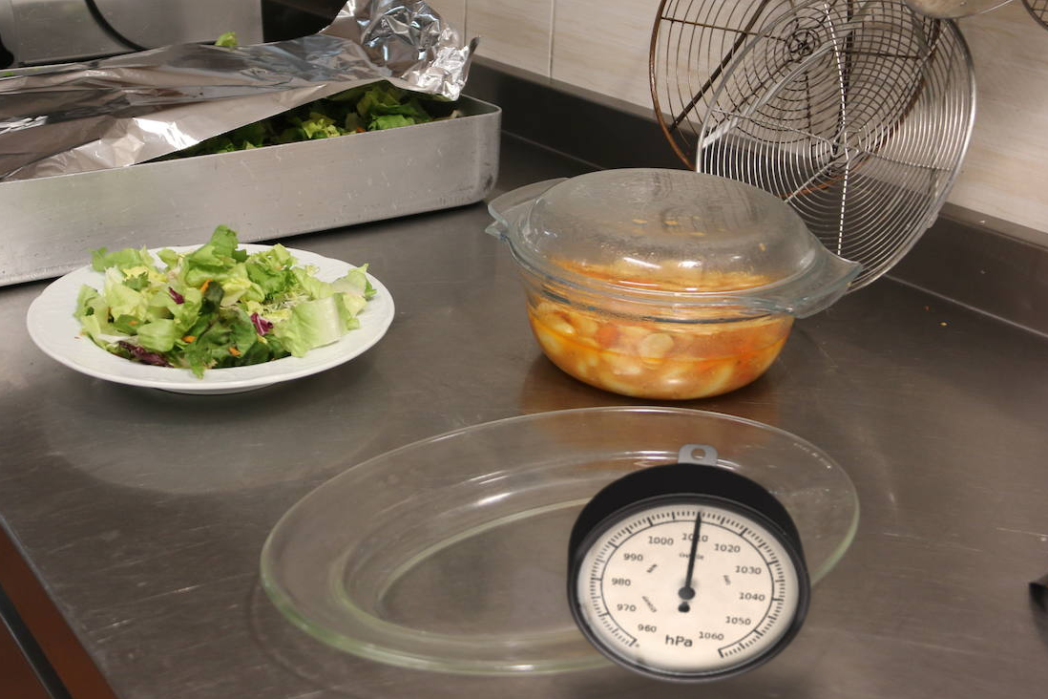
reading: 1010,hPa
